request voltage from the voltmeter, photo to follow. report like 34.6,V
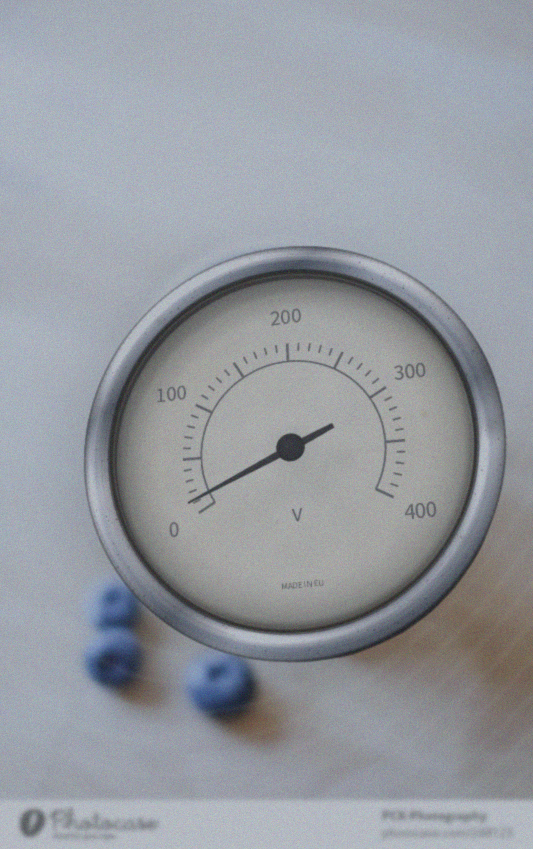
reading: 10,V
